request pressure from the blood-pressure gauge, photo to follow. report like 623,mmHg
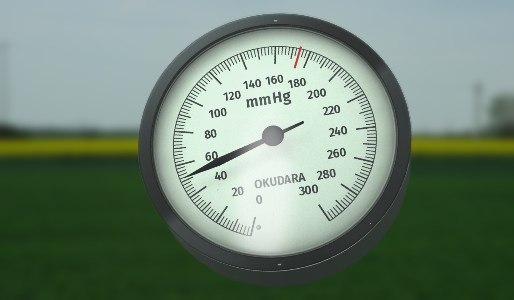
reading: 50,mmHg
